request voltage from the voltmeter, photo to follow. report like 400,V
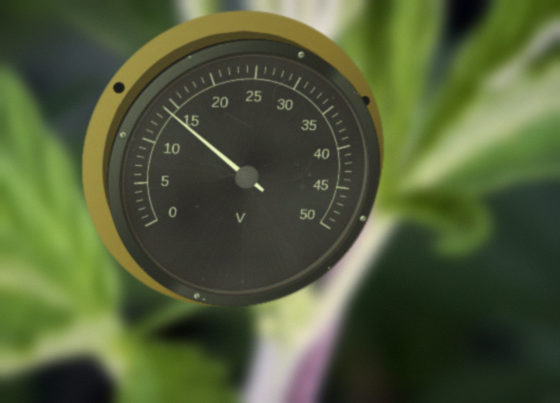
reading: 14,V
